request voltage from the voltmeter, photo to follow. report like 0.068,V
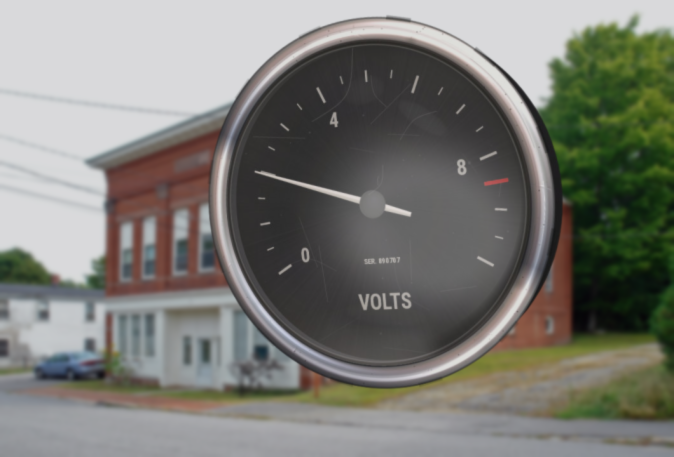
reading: 2,V
